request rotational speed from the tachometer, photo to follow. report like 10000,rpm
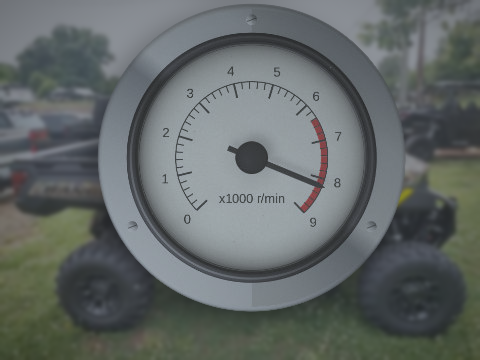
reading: 8200,rpm
